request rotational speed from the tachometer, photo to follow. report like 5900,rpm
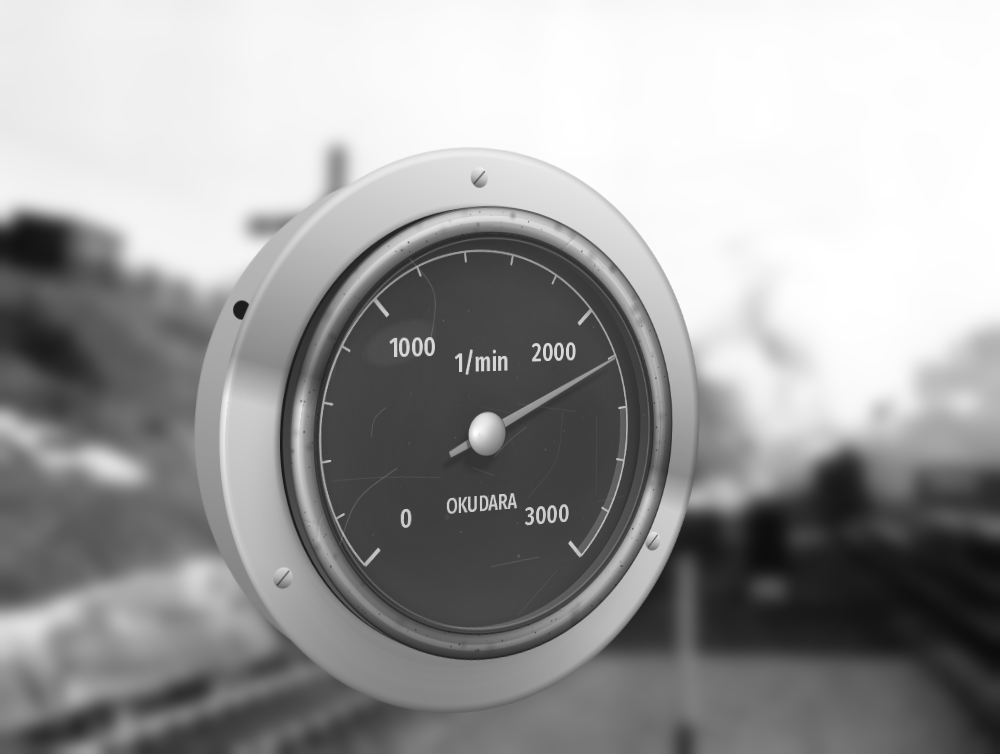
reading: 2200,rpm
